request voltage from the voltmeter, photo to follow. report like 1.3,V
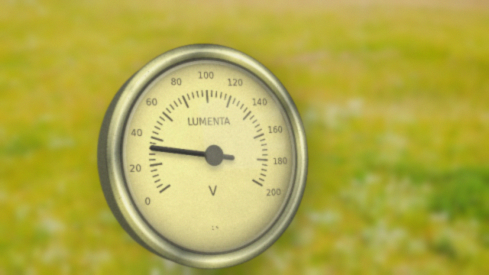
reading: 32,V
